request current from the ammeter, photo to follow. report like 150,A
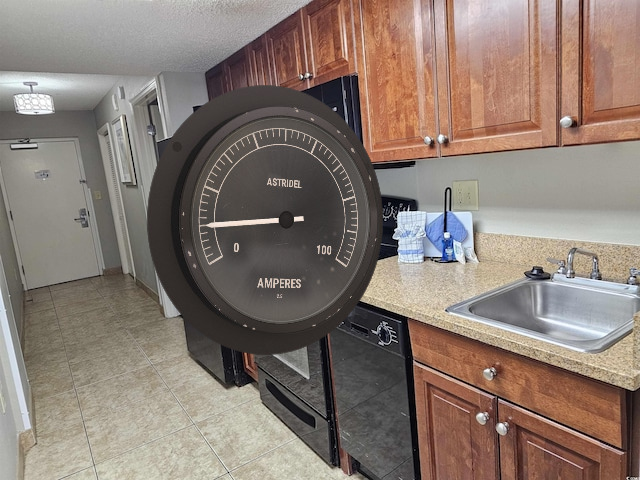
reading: 10,A
